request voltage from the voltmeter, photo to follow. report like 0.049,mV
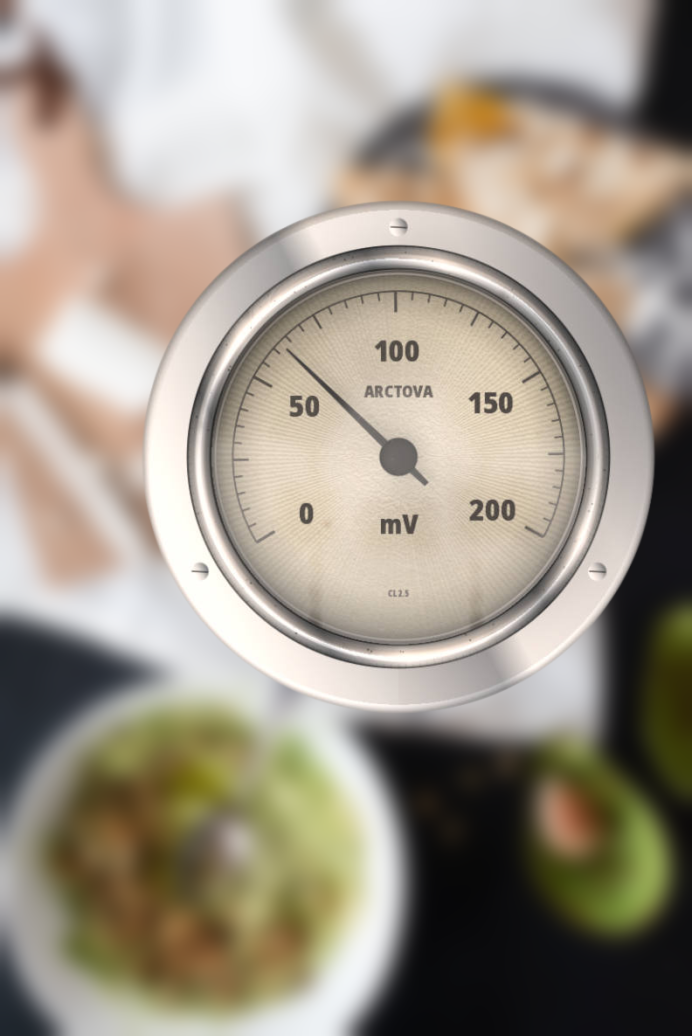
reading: 62.5,mV
